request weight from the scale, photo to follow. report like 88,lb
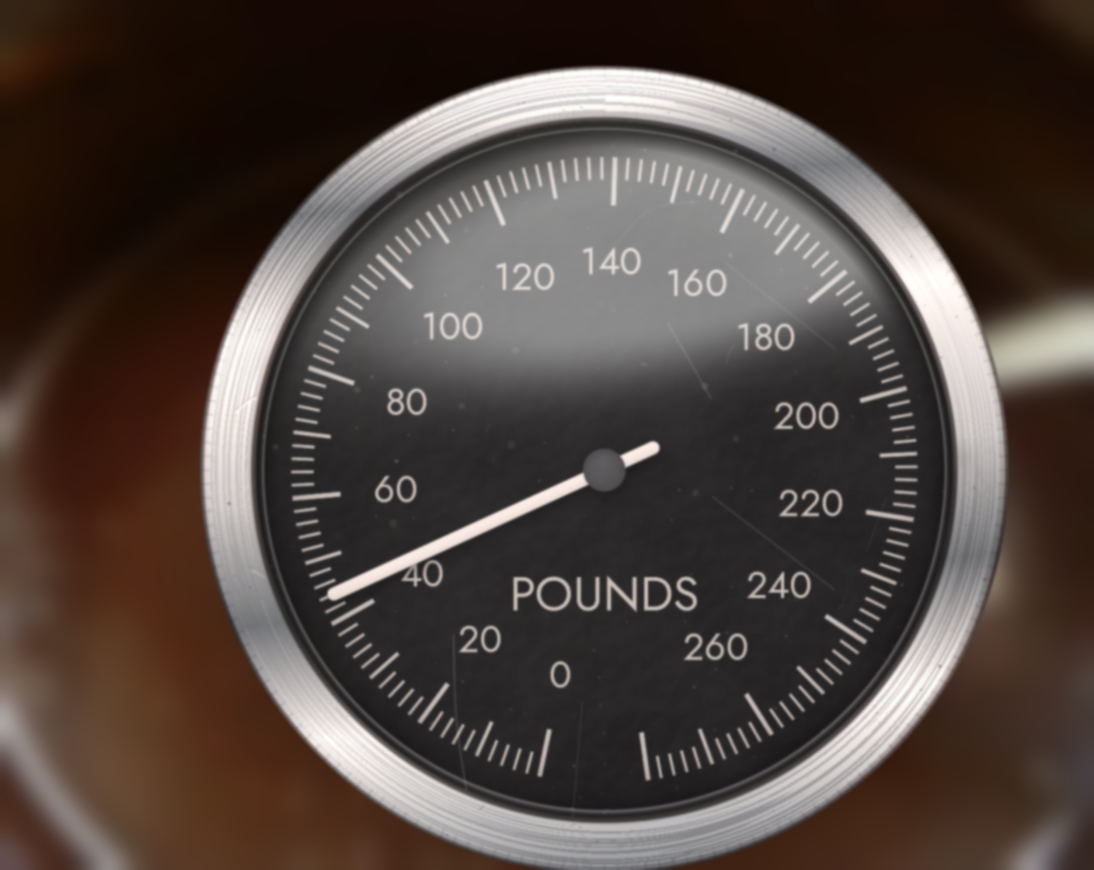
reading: 44,lb
